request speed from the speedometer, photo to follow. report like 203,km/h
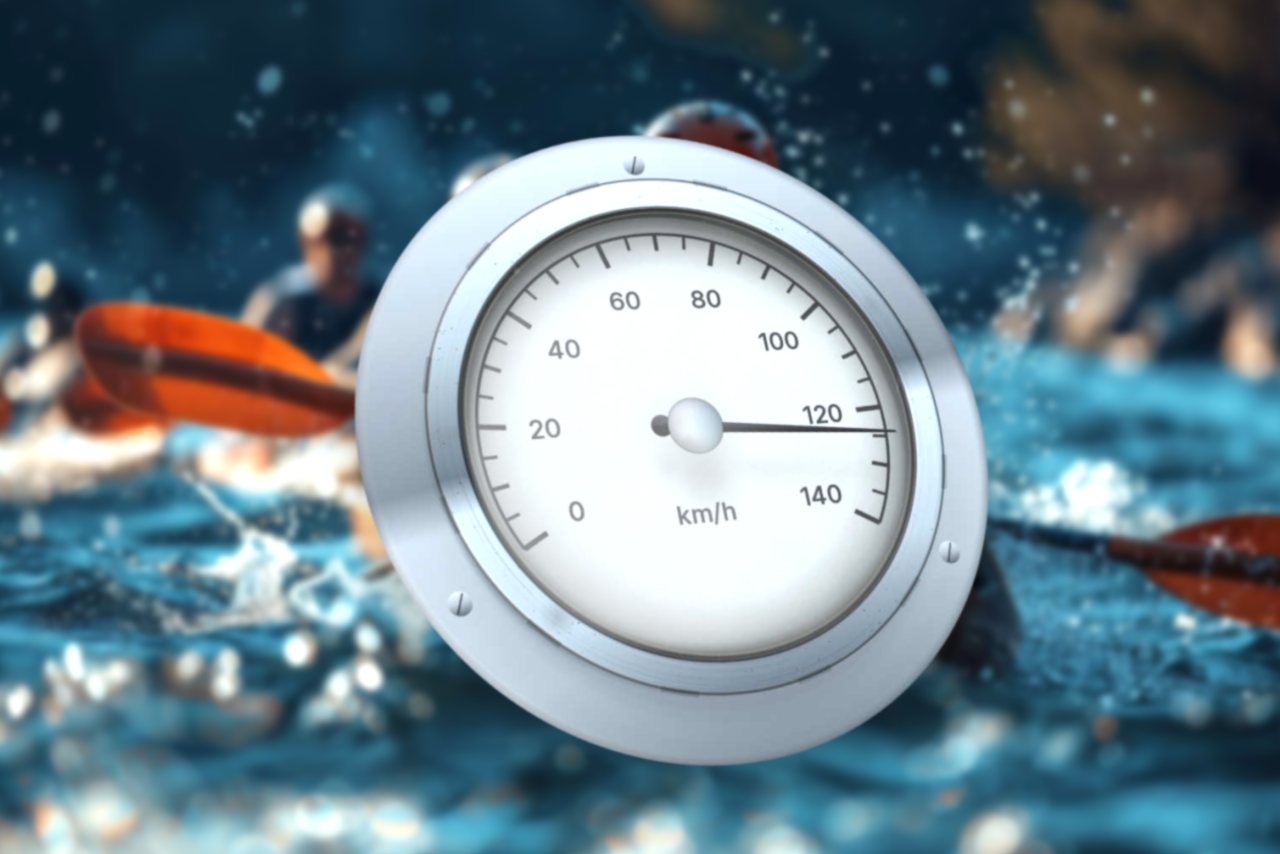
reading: 125,km/h
